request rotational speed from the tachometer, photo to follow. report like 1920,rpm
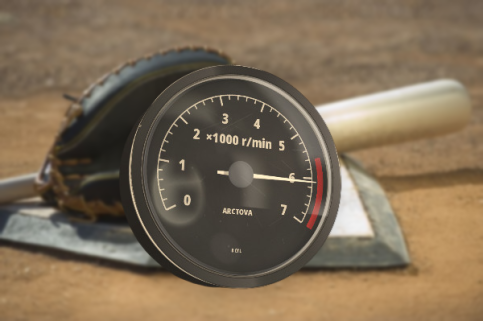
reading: 6100,rpm
